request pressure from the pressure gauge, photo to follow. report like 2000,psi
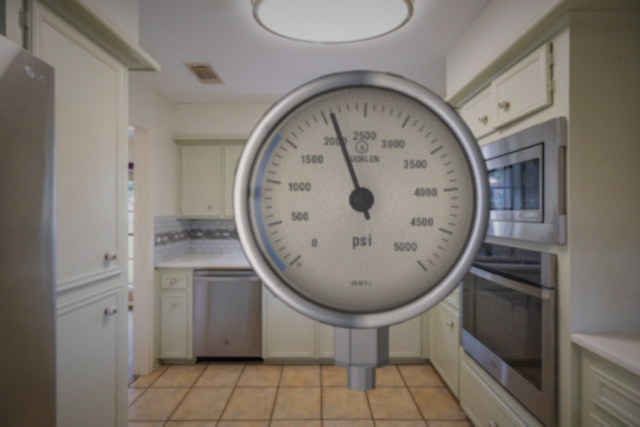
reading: 2100,psi
